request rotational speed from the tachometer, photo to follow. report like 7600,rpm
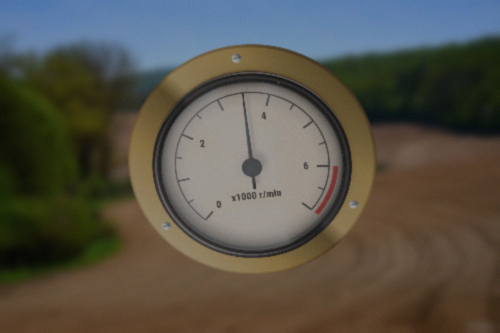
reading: 3500,rpm
